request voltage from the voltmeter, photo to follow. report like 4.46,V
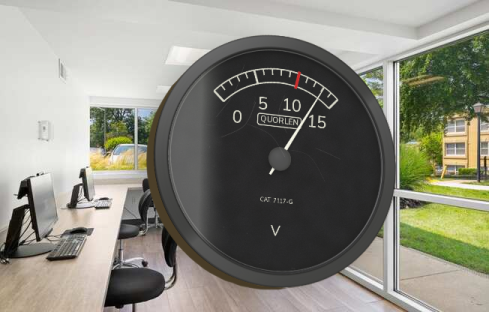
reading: 13,V
